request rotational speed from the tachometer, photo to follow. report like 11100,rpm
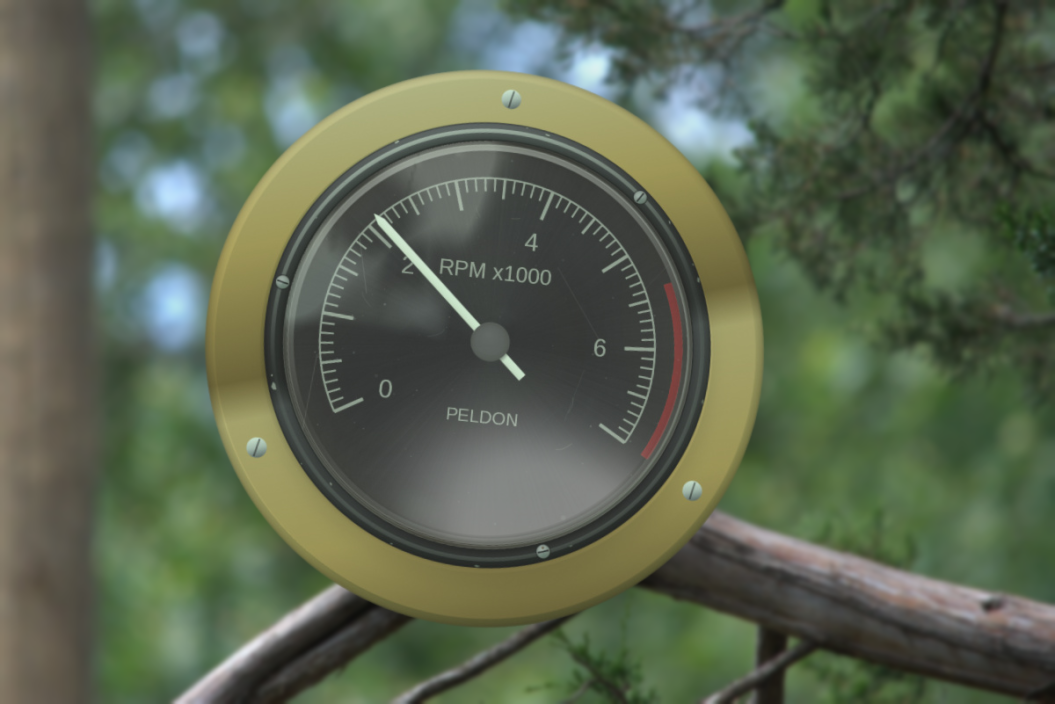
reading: 2100,rpm
